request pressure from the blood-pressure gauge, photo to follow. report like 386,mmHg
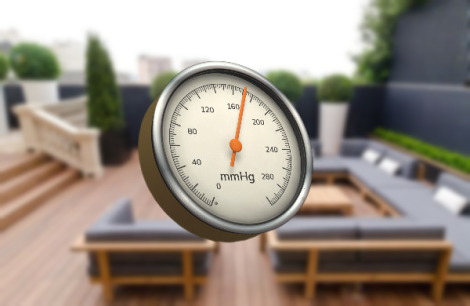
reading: 170,mmHg
